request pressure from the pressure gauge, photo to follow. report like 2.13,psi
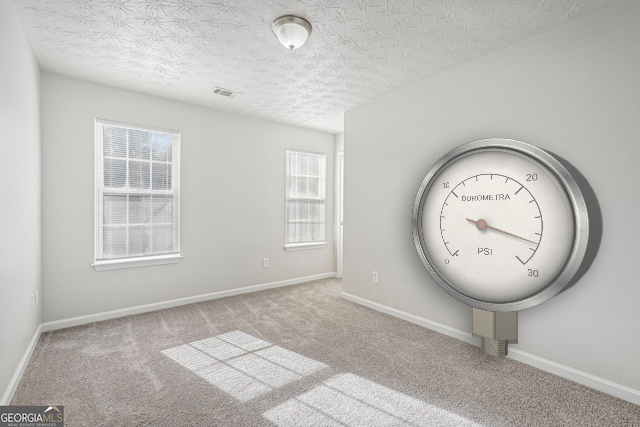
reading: 27,psi
